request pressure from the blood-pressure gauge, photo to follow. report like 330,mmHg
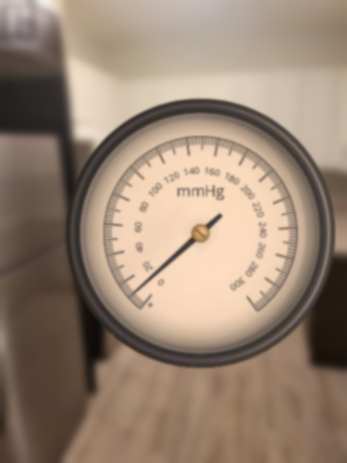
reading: 10,mmHg
